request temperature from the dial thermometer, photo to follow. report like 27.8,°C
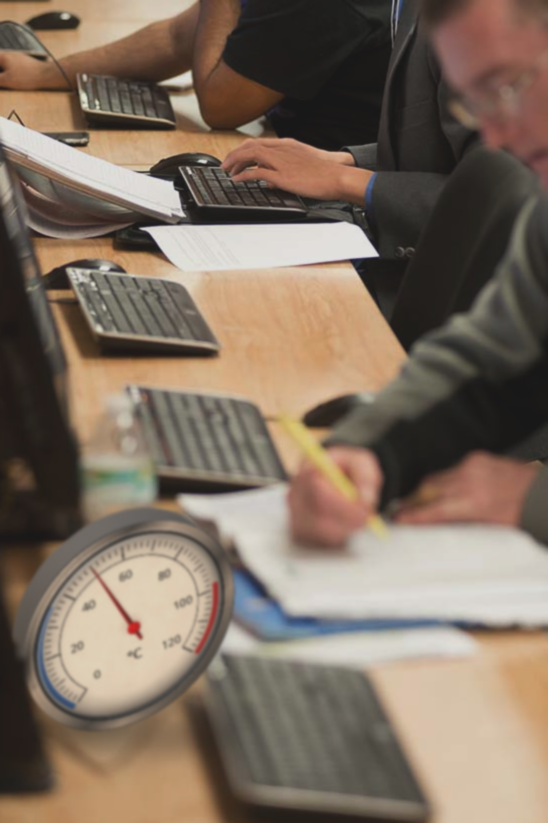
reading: 50,°C
